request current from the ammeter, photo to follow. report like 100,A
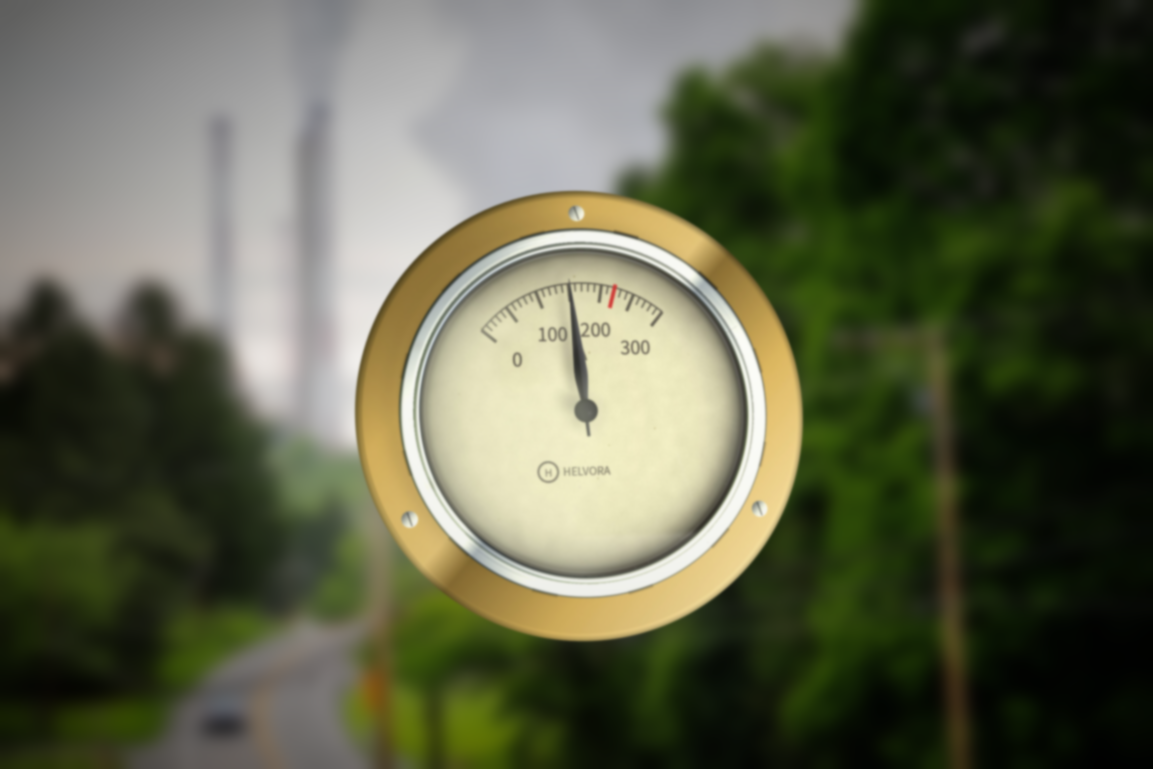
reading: 150,A
